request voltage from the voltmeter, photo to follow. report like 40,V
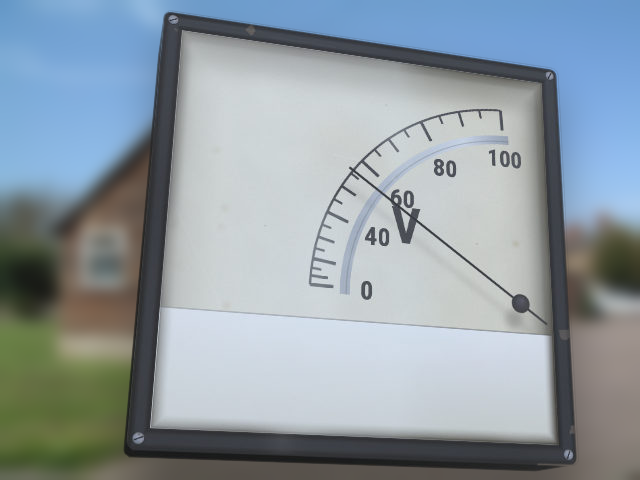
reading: 55,V
